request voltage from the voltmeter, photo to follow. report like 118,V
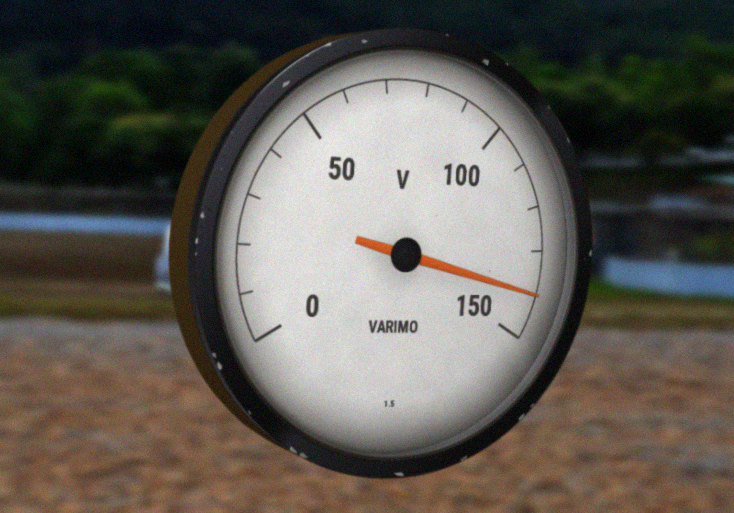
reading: 140,V
